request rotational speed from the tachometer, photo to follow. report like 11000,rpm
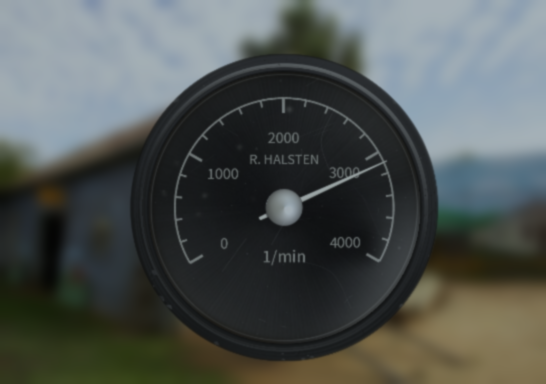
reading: 3100,rpm
